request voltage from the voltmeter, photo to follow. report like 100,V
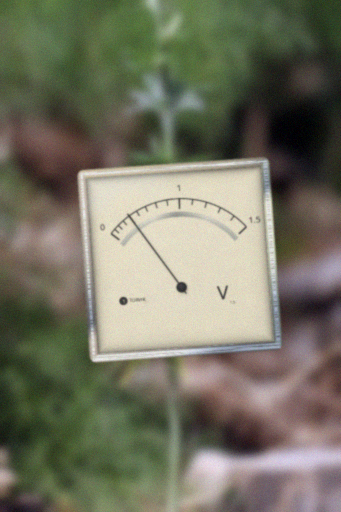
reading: 0.5,V
